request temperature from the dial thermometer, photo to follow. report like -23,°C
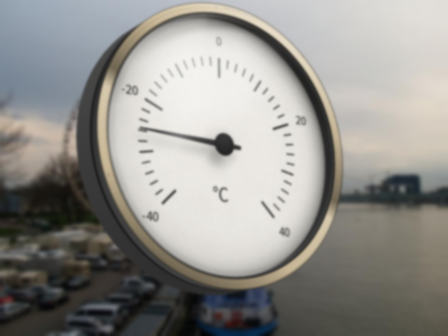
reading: -26,°C
